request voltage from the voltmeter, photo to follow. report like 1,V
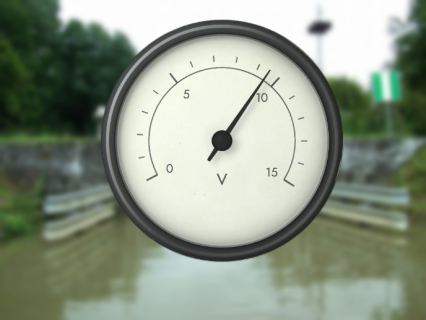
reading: 9.5,V
